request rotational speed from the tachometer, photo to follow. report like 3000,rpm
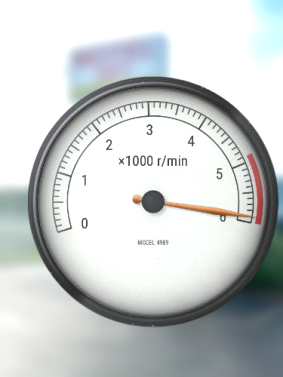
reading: 5900,rpm
